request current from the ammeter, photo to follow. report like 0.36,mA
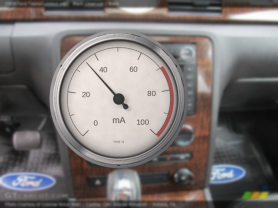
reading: 35,mA
